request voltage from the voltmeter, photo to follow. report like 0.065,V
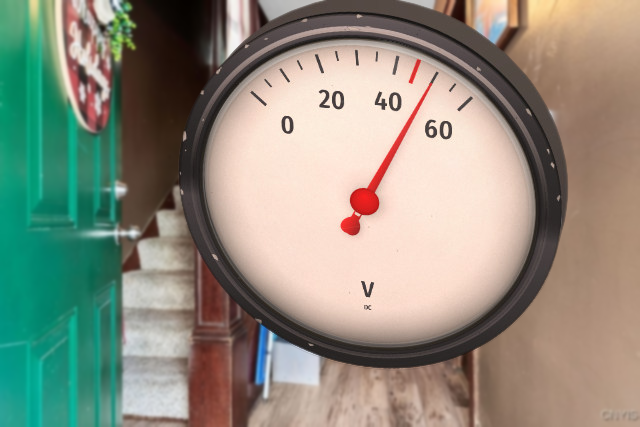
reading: 50,V
